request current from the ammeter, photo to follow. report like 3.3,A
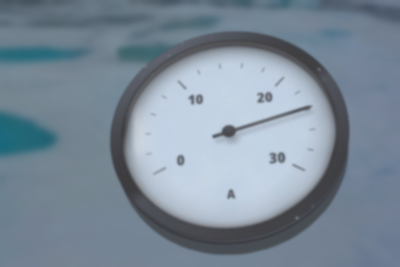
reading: 24,A
